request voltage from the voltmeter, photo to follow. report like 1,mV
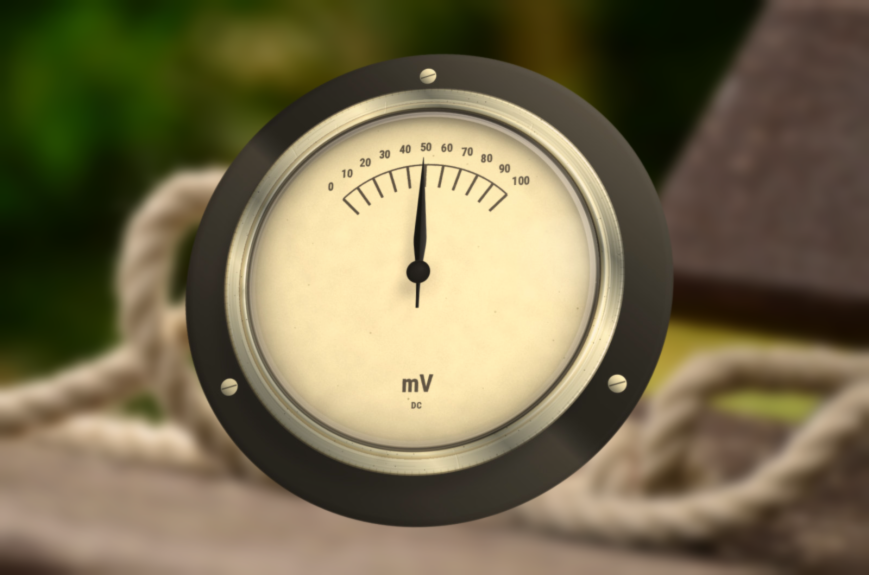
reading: 50,mV
